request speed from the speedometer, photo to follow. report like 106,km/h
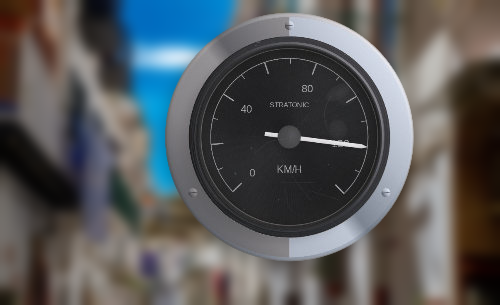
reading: 120,km/h
